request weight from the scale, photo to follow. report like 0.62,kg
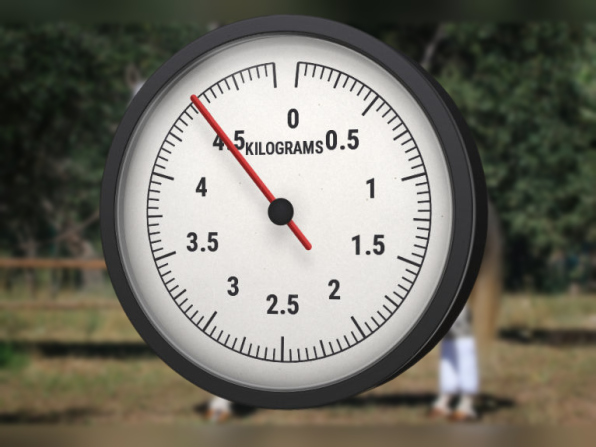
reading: 4.5,kg
